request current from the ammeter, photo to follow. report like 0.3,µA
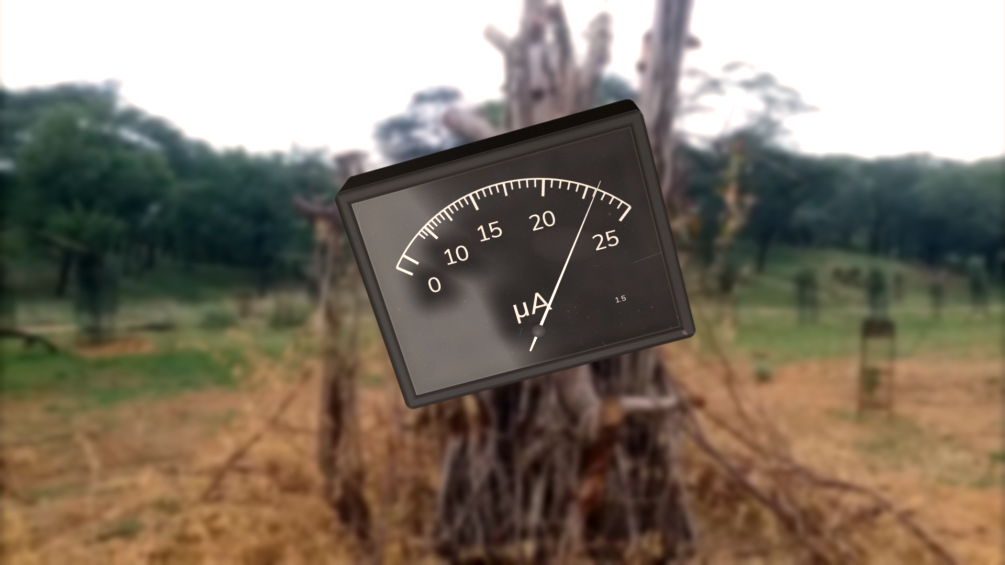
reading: 23,µA
